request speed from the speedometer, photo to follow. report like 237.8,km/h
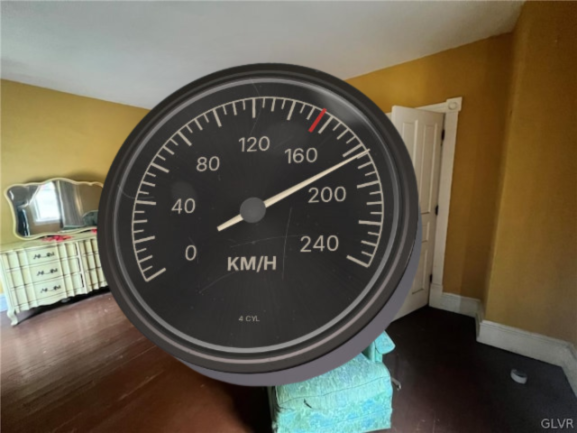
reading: 185,km/h
